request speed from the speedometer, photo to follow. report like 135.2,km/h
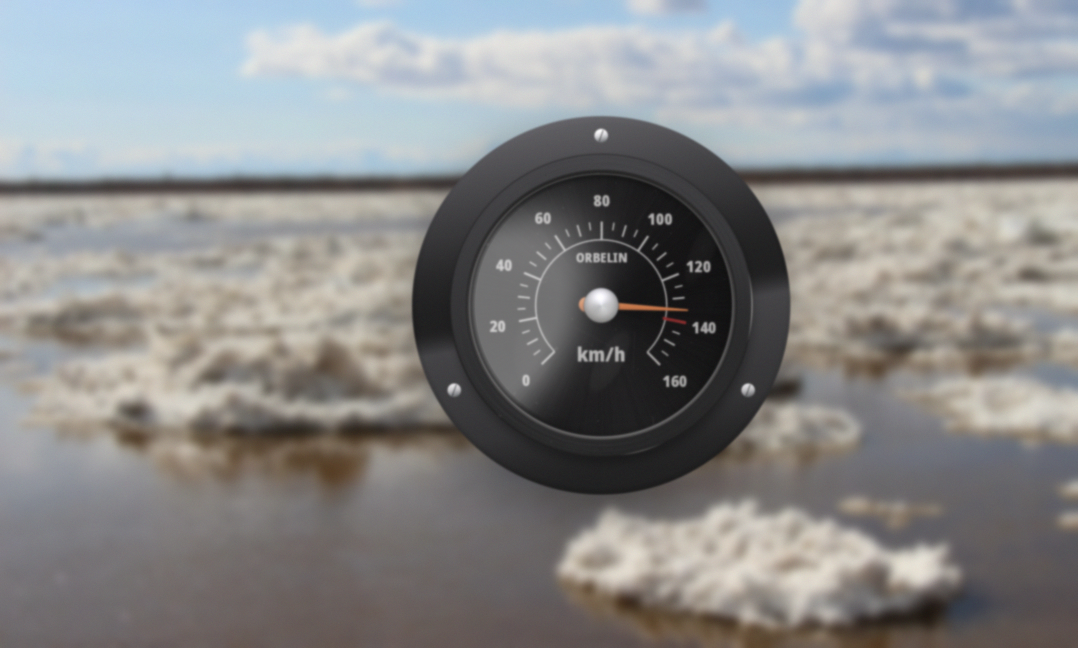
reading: 135,km/h
